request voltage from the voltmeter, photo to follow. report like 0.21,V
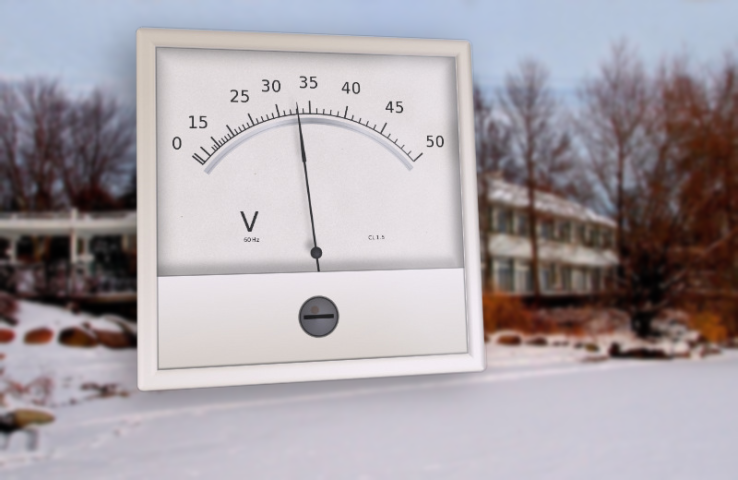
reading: 33,V
